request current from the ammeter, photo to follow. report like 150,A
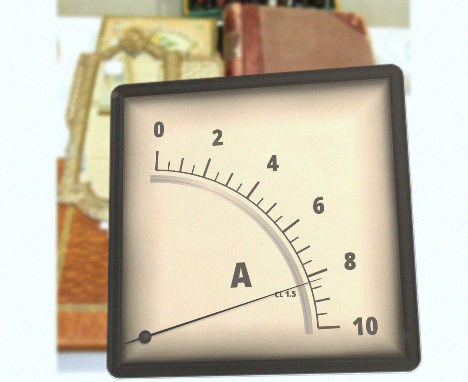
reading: 8.25,A
